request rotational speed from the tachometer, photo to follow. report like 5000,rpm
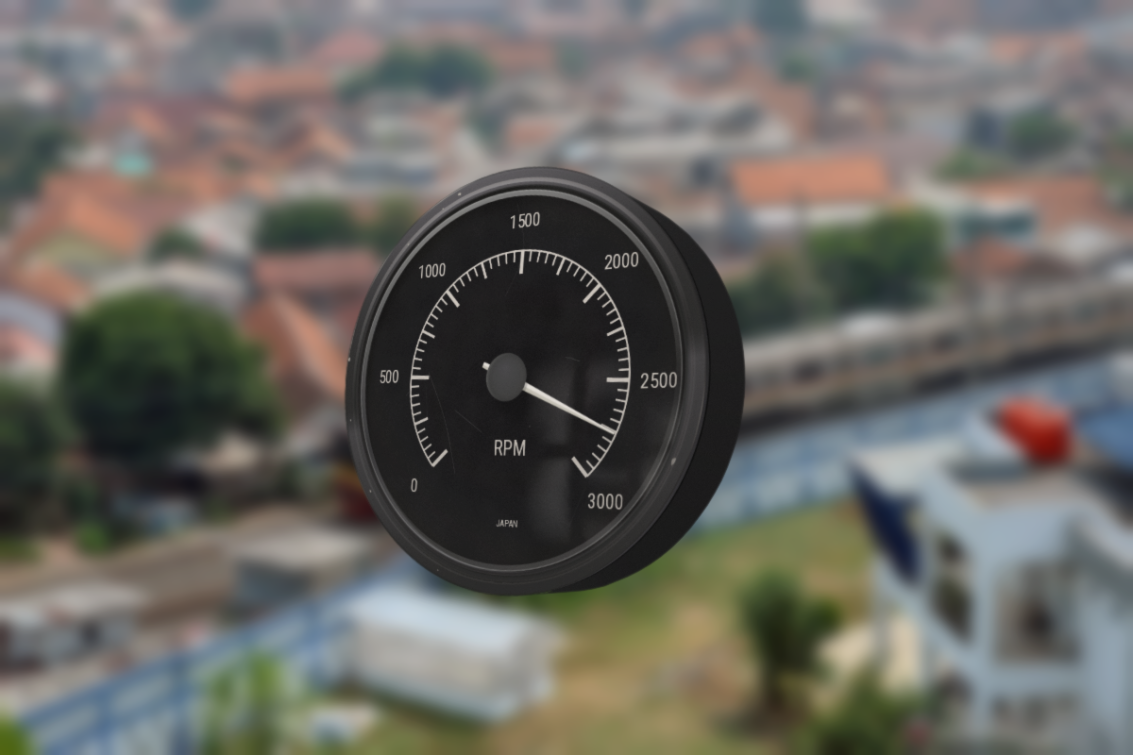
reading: 2750,rpm
